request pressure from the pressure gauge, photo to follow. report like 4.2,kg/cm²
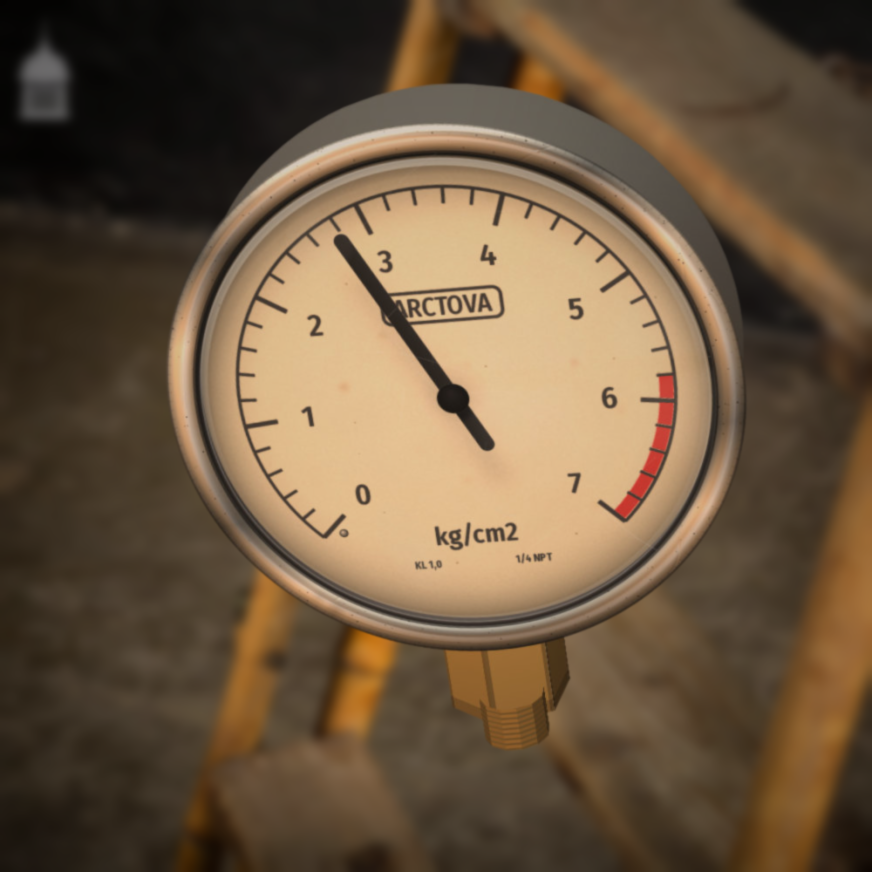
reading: 2.8,kg/cm²
